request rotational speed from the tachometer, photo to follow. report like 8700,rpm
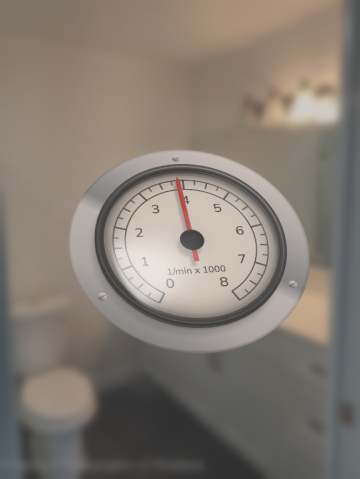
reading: 3875,rpm
